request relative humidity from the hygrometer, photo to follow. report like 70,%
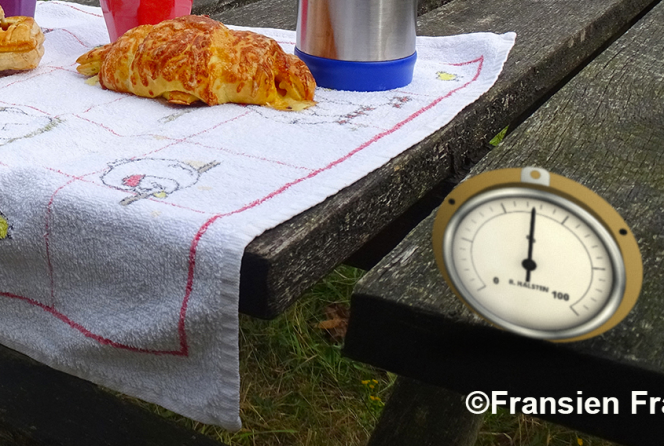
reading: 50,%
